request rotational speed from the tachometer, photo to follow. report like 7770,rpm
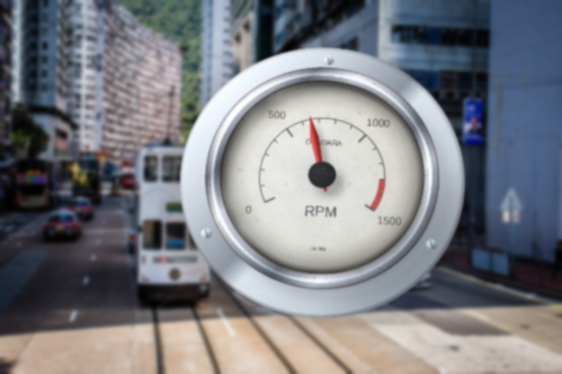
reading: 650,rpm
